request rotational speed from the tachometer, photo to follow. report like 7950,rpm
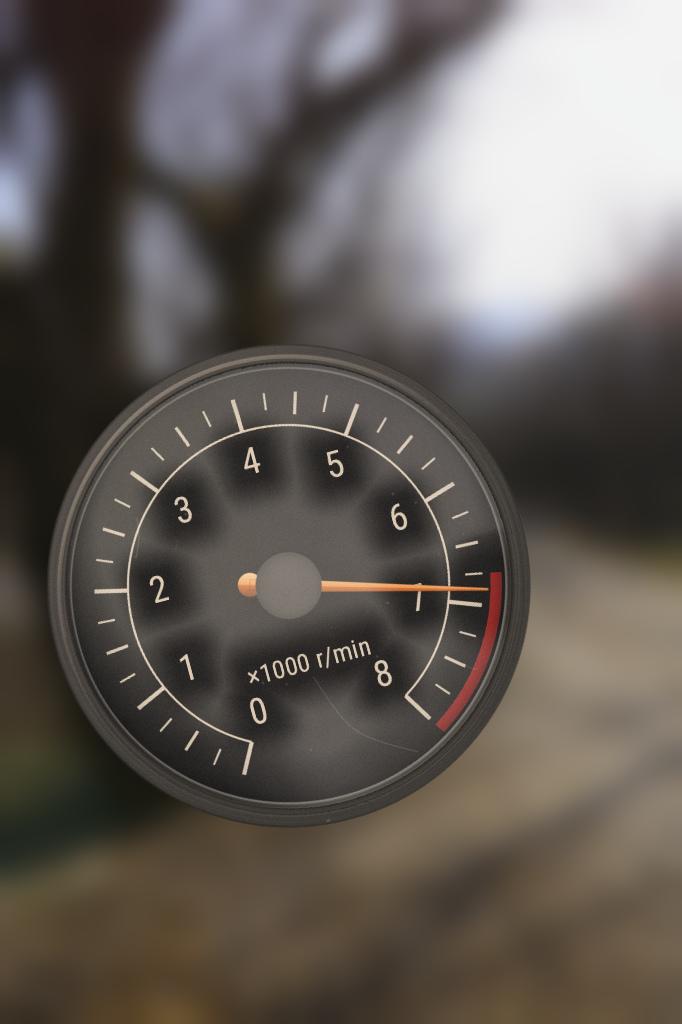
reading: 6875,rpm
